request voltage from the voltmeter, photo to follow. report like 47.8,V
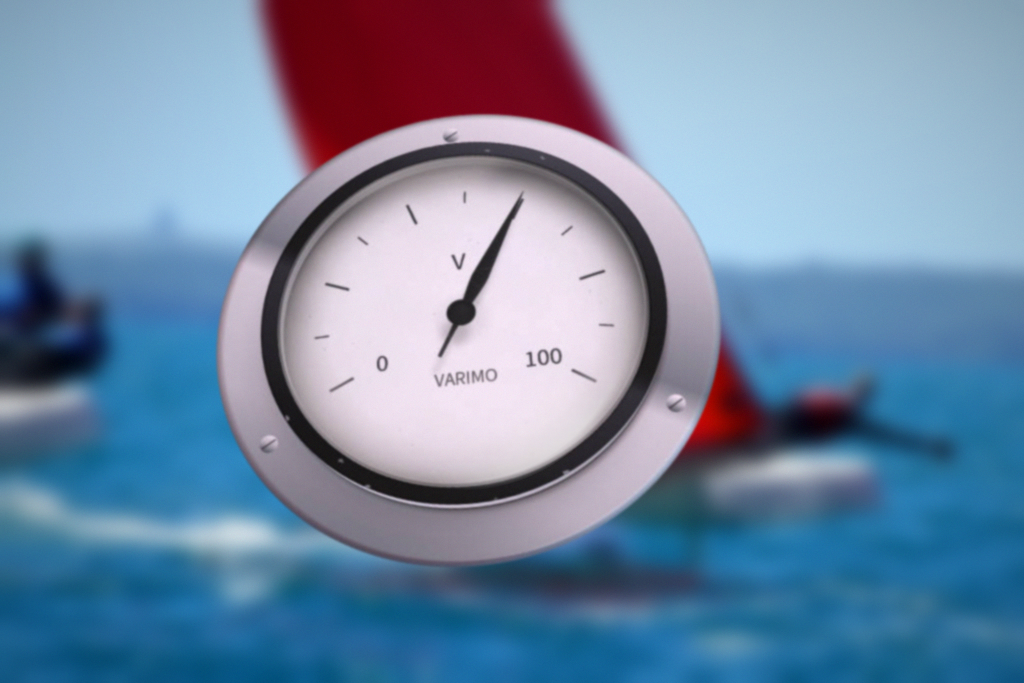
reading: 60,V
